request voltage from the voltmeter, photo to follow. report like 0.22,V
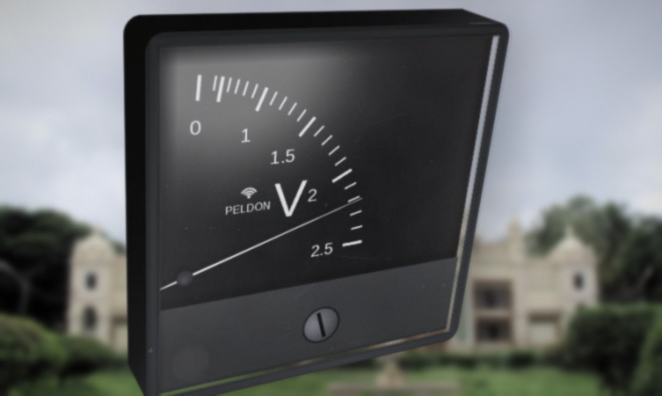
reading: 2.2,V
